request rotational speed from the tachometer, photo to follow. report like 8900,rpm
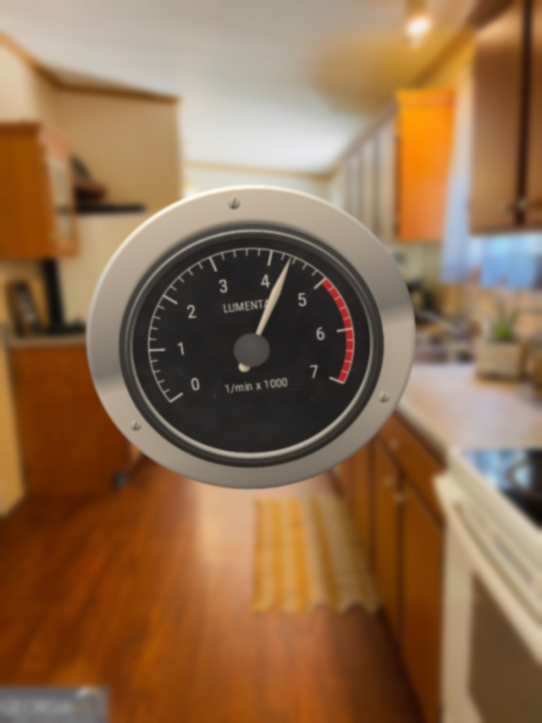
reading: 4300,rpm
